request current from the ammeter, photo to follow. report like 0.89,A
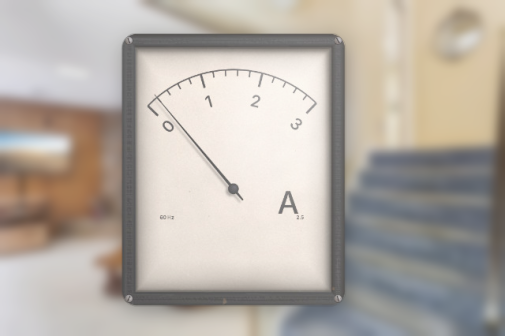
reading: 0.2,A
